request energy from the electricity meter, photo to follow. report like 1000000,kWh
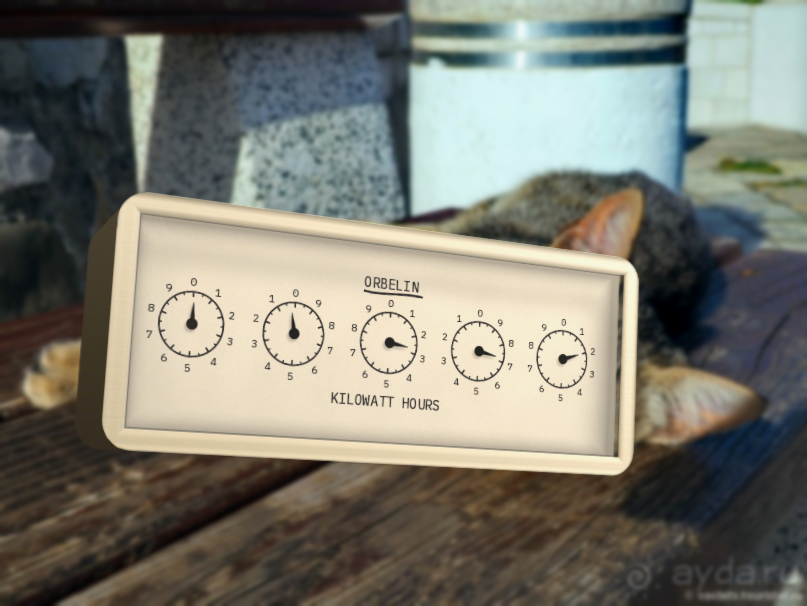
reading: 272,kWh
